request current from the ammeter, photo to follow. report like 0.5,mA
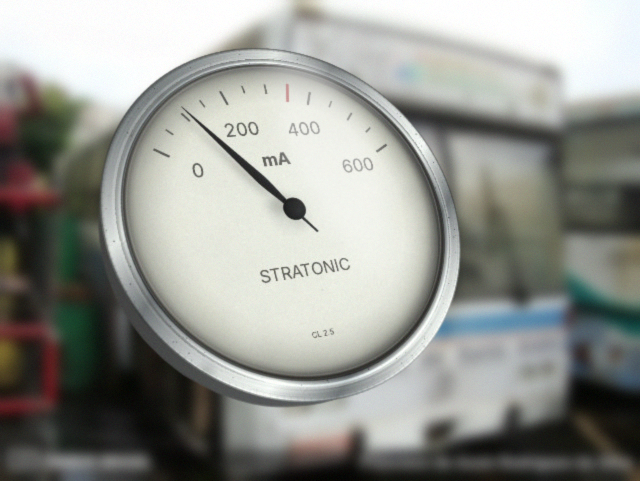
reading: 100,mA
